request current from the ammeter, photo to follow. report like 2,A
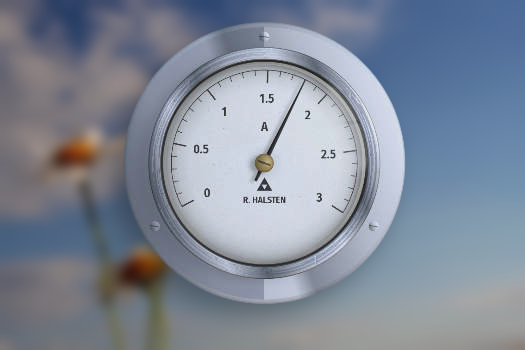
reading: 1.8,A
